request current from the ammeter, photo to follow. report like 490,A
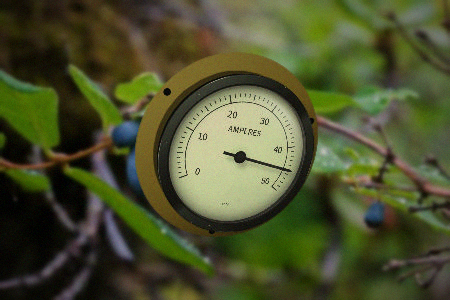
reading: 45,A
